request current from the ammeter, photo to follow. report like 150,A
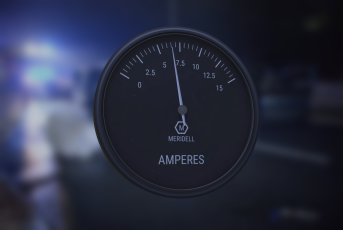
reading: 6.5,A
